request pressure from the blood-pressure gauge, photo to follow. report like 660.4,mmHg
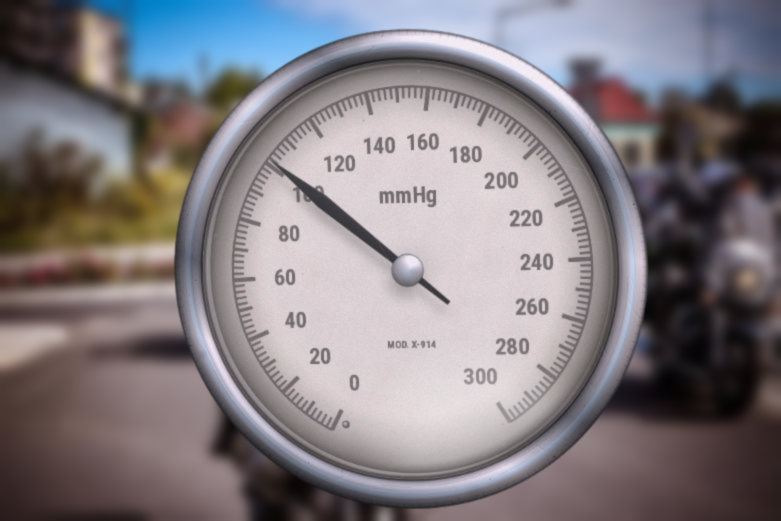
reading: 102,mmHg
